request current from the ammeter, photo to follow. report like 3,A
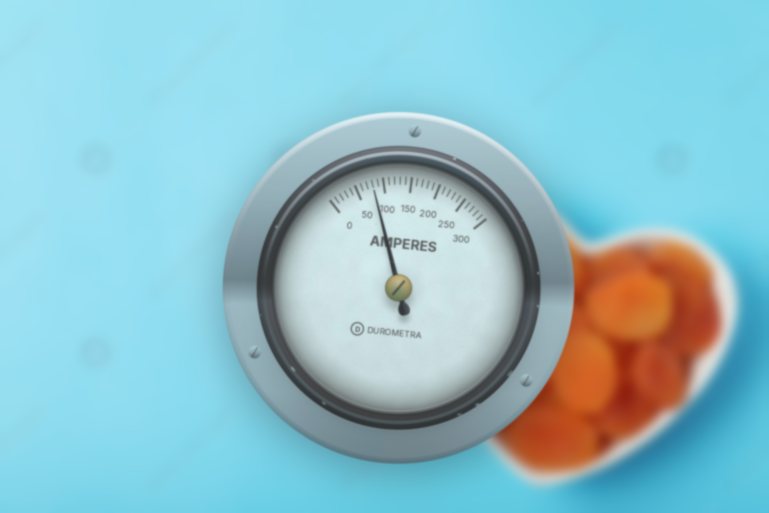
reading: 80,A
